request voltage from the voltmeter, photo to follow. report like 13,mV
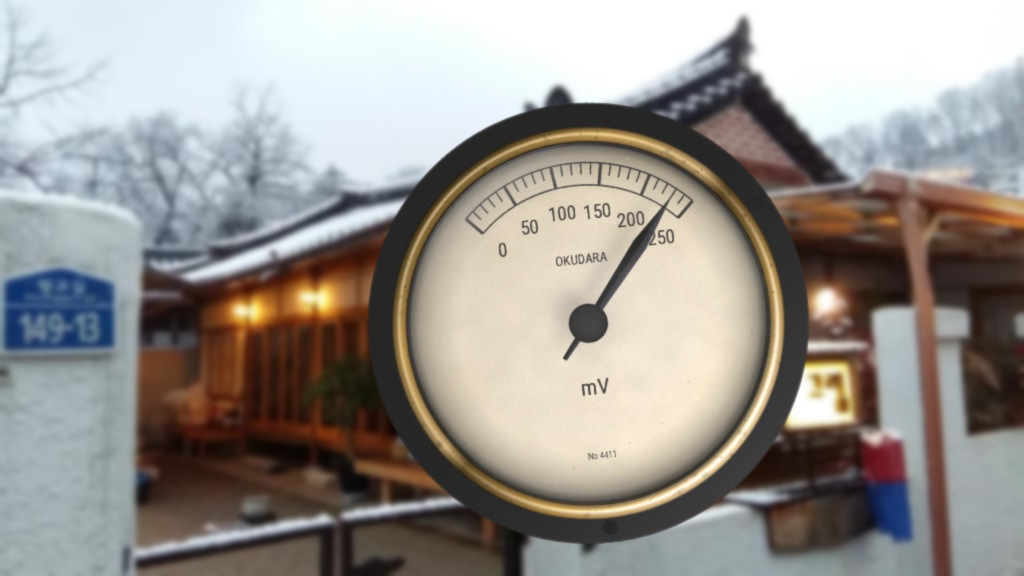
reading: 230,mV
